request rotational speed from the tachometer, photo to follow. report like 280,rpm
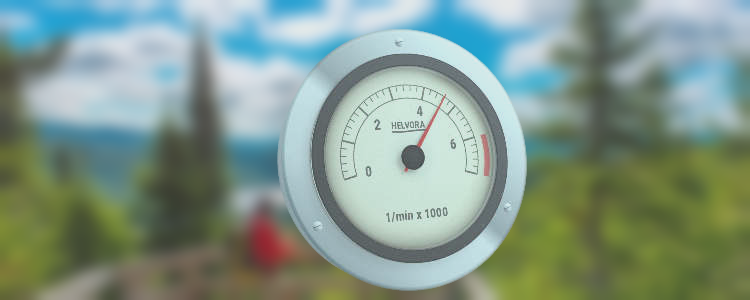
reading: 4600,rpm
